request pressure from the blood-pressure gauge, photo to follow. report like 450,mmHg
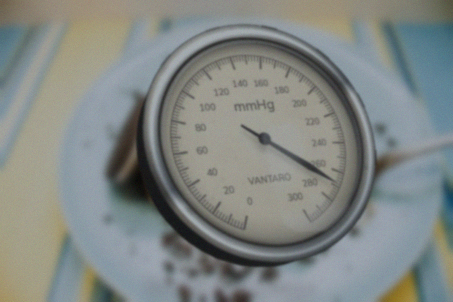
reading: 270,mmHg
